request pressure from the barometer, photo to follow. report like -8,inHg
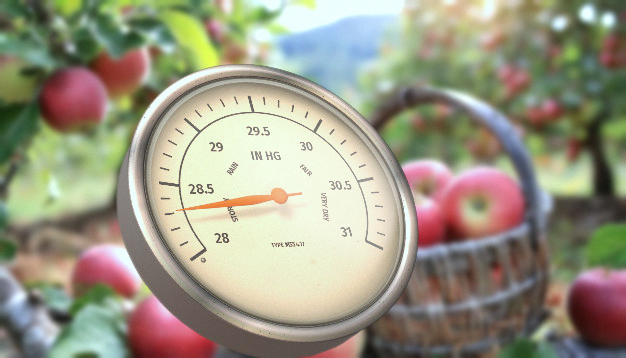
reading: 28.3,inHg
